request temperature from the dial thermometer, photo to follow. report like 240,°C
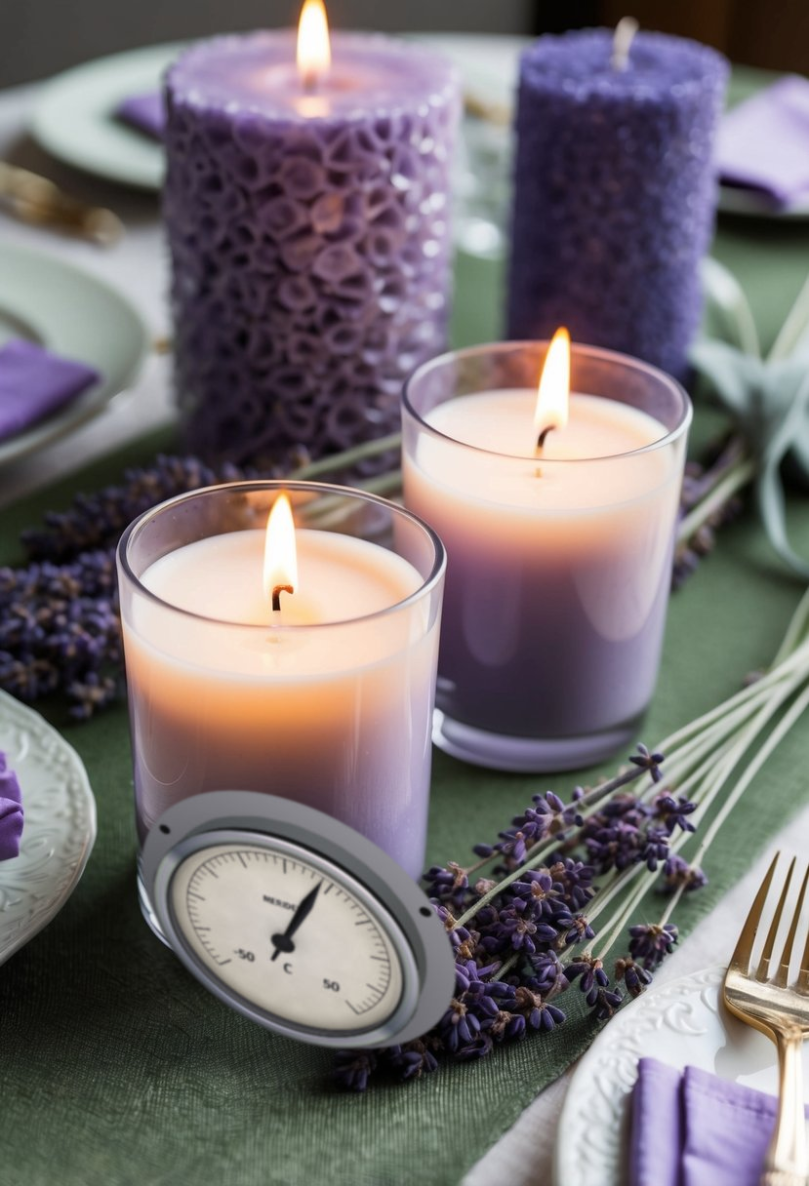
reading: 8,°C
